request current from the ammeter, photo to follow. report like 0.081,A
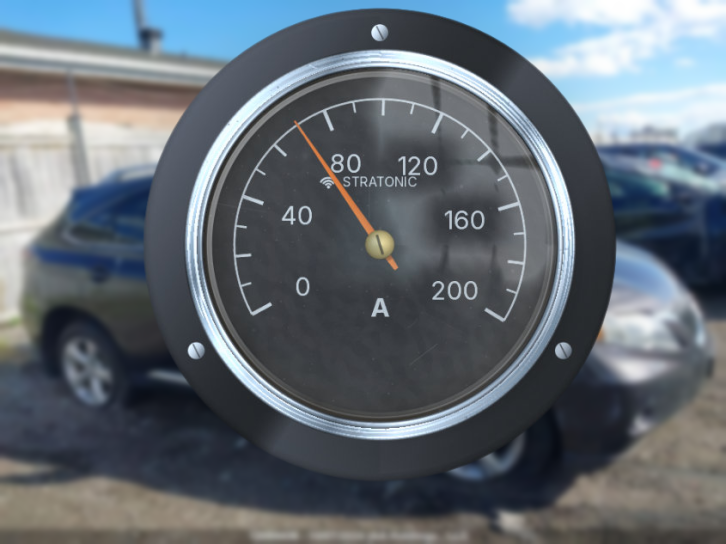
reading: 70,A
